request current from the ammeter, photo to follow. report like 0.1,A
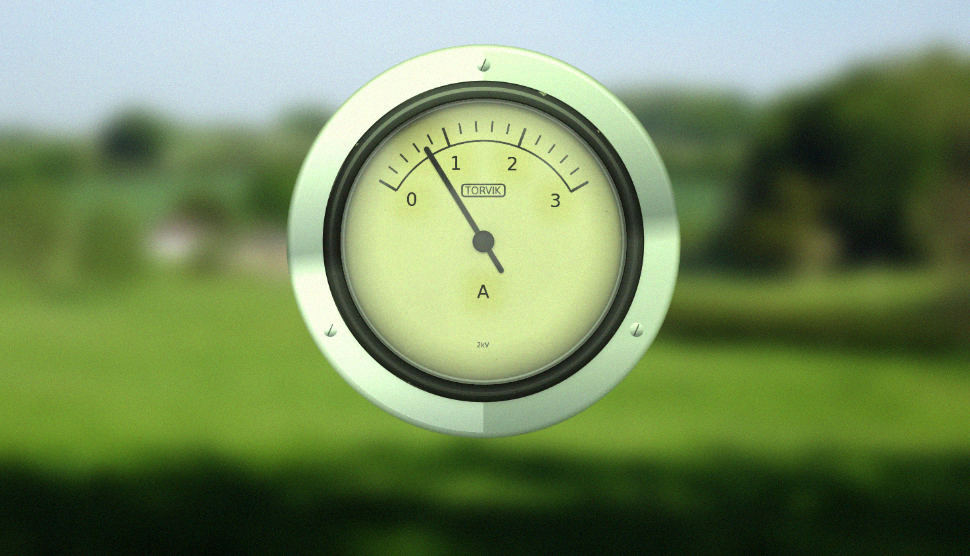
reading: 0.7,A
